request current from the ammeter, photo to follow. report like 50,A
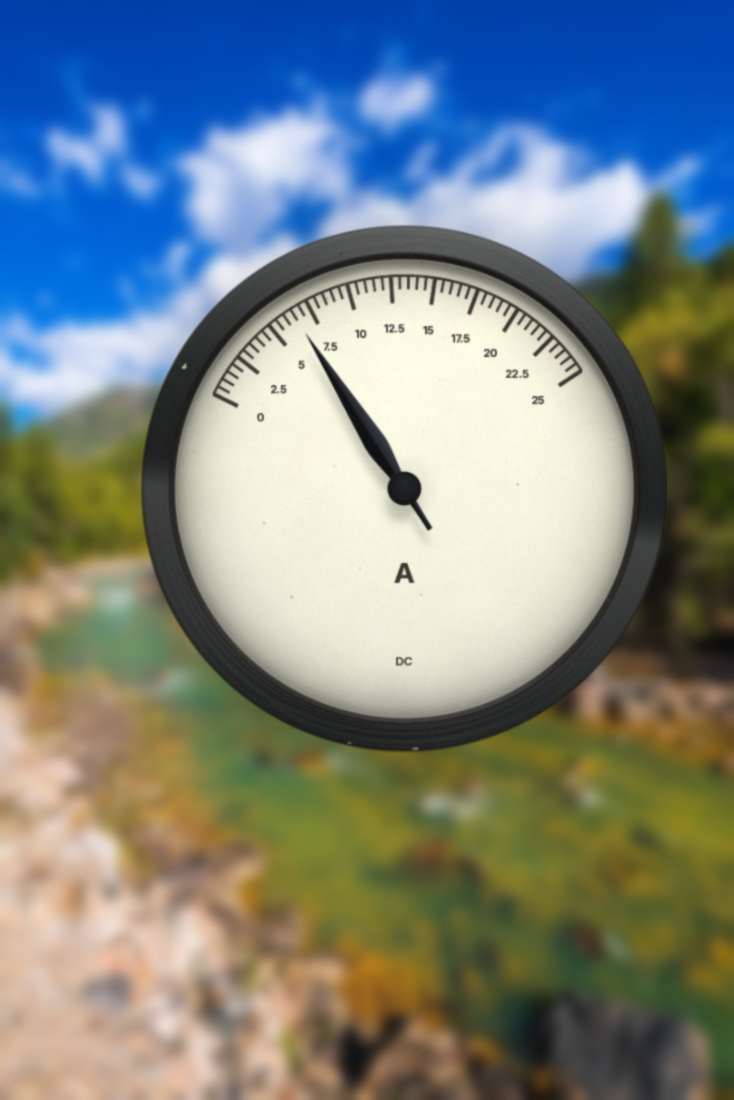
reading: 6.5,A
